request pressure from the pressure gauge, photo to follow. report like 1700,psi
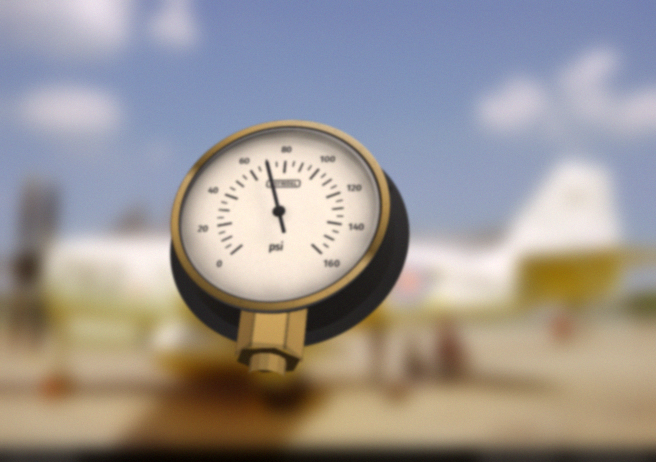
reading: 70,psi
